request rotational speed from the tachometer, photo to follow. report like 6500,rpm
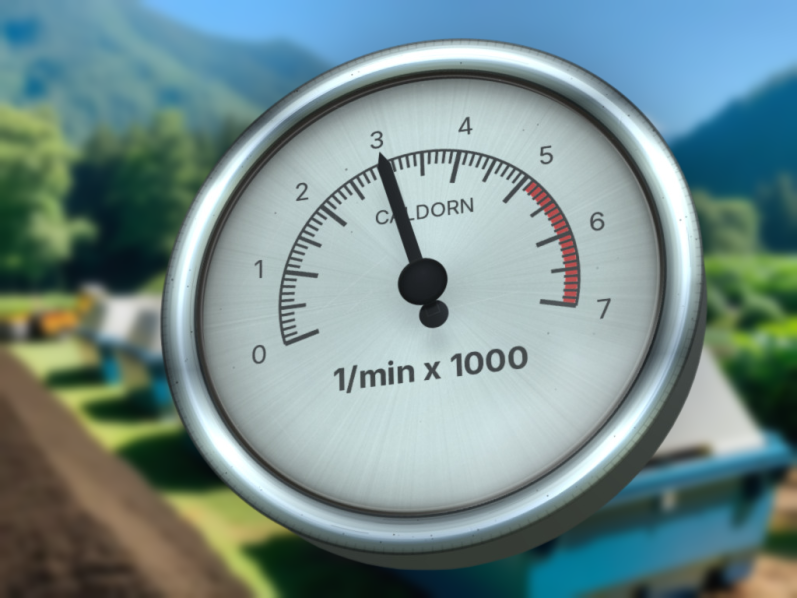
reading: 3000,rpm
